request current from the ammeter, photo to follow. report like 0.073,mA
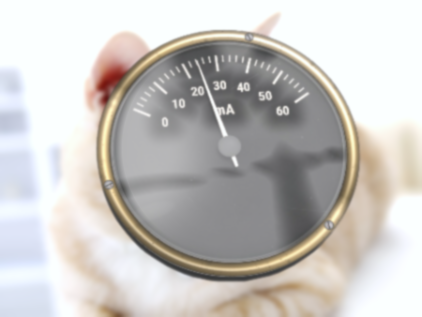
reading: 24,mA
